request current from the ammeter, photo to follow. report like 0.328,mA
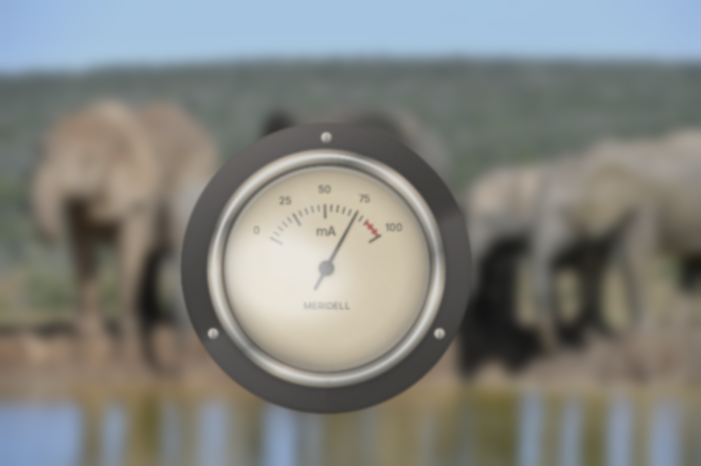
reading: 75,mA
